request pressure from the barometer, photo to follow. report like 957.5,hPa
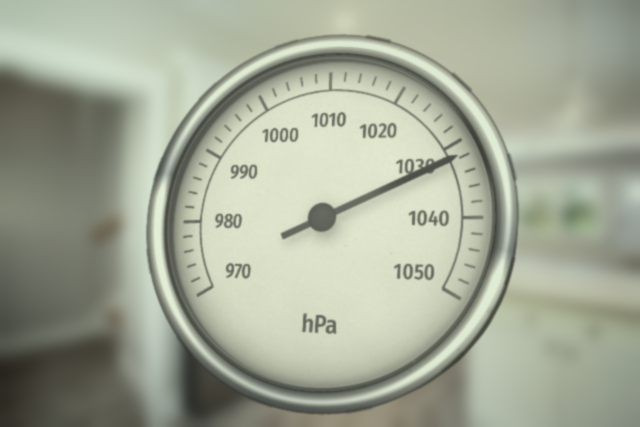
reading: 1032,hPa
